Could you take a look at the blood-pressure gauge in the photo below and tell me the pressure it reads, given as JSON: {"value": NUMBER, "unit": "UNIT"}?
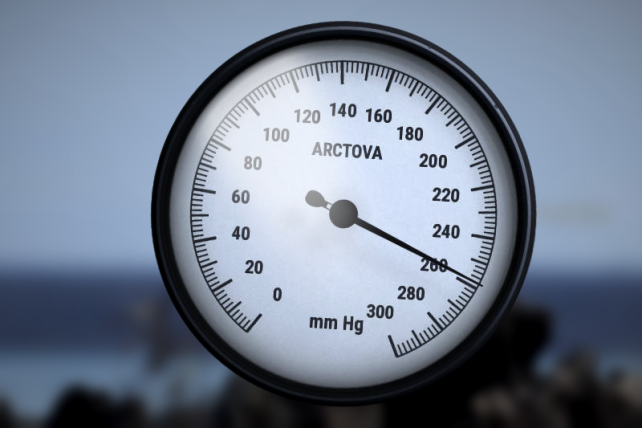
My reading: {"value": 258, "unit": "mmHg"}
